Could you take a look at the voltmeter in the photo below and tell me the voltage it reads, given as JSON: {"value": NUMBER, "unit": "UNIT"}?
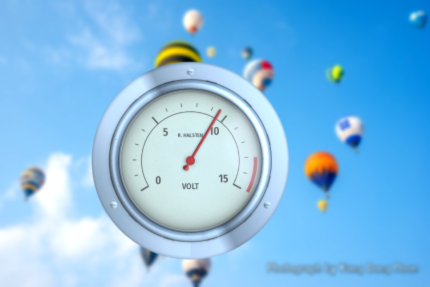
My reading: {"value": 9.5, "unit": "V"}
